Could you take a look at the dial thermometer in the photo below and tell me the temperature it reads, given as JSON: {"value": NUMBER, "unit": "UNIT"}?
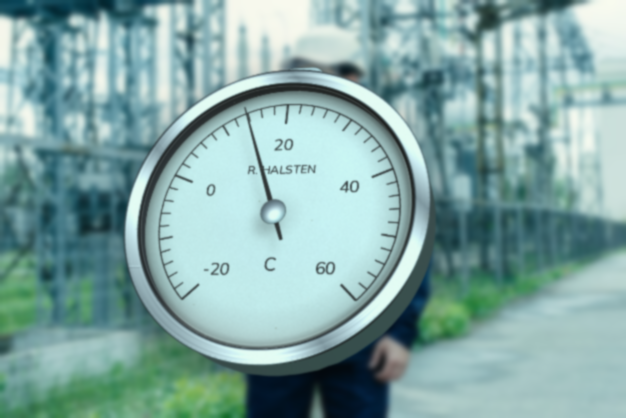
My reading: {"value": 14, "unit": "°C"}
